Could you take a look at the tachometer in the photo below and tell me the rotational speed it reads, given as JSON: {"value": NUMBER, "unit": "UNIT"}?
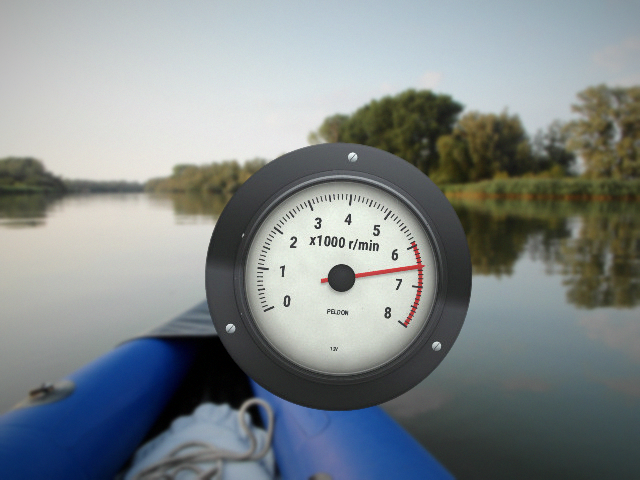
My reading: {"value": 6500, "unit": "rpm"}
